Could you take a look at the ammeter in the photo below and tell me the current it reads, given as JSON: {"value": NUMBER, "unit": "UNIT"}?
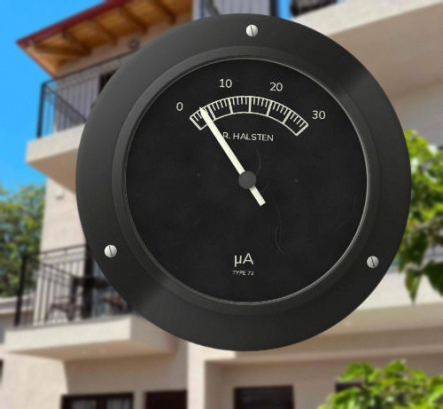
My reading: {"value": 3, "unit": "µA"}
